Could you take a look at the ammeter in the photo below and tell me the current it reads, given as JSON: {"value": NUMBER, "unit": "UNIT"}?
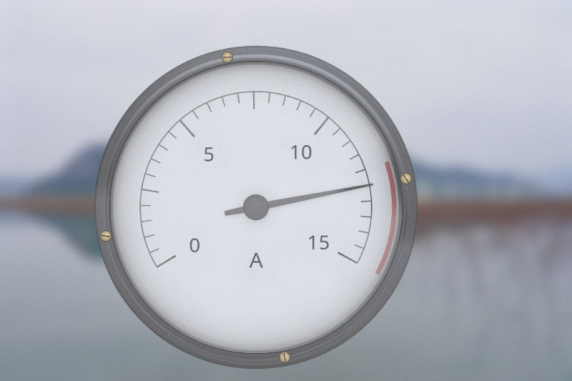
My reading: {"value": 12.5, "unit": "A"}
